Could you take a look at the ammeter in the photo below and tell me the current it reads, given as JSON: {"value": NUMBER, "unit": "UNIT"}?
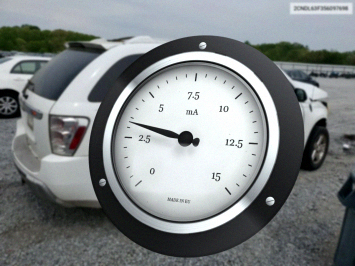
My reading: {"value": 3.25, "unit": "mA"}
